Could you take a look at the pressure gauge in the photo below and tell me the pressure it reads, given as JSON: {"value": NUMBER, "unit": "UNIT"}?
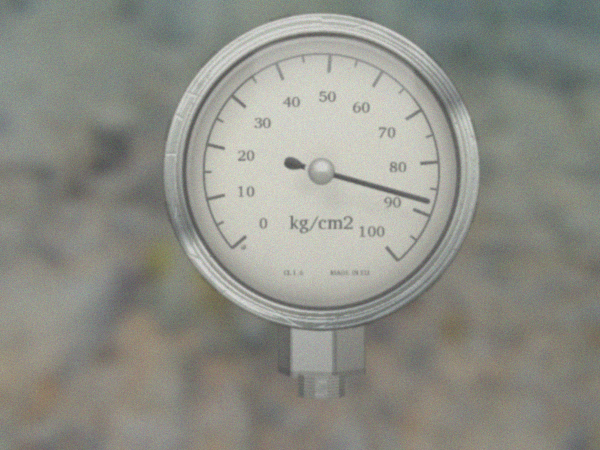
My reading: {"value": 87.5, "unit": "kg/cm²"}
